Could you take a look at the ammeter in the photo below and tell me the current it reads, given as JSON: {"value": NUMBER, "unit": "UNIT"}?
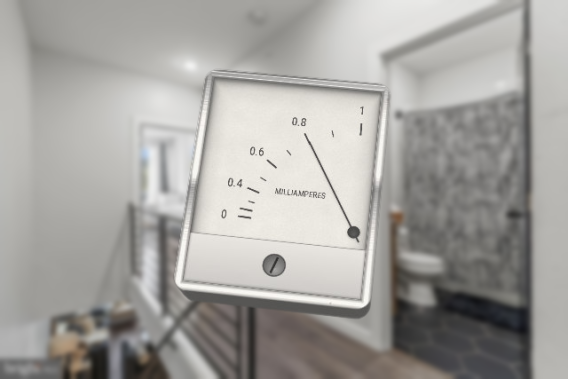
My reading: {"value": 0.8, "unit": "mA"}
